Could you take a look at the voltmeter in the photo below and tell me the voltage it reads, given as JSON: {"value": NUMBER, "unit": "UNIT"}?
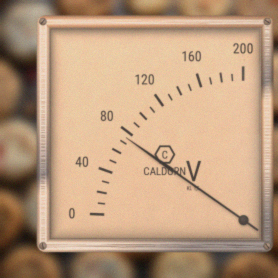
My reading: {"value": 75, "unit": "V"}
